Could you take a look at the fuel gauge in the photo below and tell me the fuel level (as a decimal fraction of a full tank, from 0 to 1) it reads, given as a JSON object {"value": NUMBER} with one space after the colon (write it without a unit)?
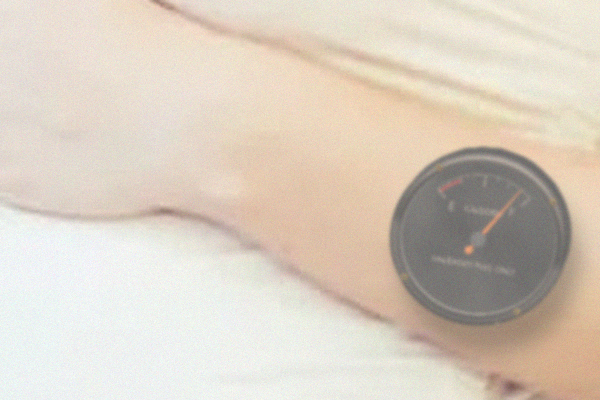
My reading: {"value": 0.875}
